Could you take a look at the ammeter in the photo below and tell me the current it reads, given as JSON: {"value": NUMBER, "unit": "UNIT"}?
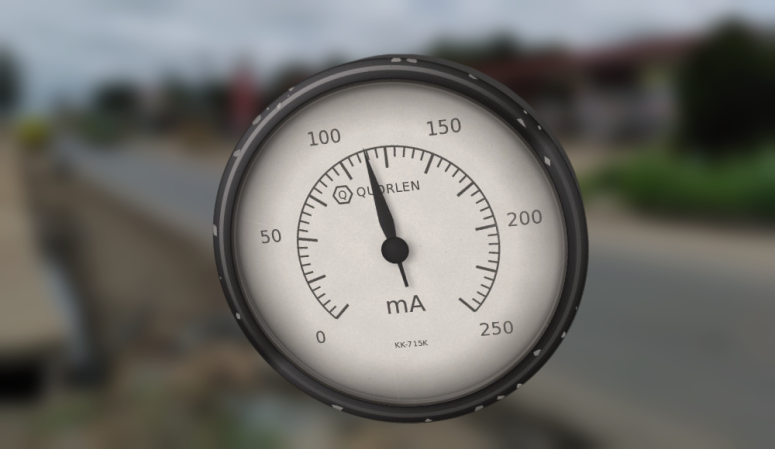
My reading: {"value": 115, "unit": "mA"}
